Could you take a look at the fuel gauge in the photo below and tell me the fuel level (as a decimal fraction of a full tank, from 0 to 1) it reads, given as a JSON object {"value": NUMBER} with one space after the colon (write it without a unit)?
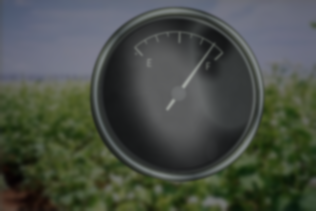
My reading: {"value": 0.875}
